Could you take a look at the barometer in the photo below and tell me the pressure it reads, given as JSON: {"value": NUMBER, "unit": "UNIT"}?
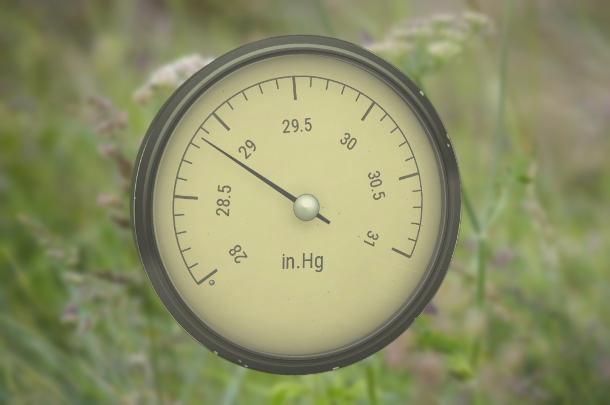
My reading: {"value": 28.85, "unit": "inHg"}
